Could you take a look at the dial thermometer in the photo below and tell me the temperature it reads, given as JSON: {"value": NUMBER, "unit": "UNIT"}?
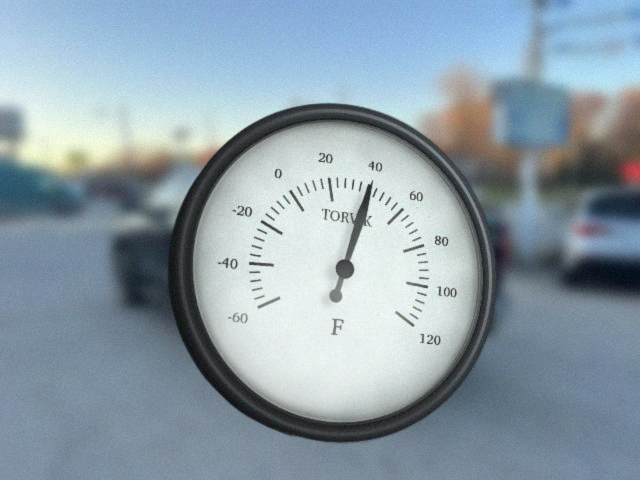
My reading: {"value": 40, "unit": "°F"}
